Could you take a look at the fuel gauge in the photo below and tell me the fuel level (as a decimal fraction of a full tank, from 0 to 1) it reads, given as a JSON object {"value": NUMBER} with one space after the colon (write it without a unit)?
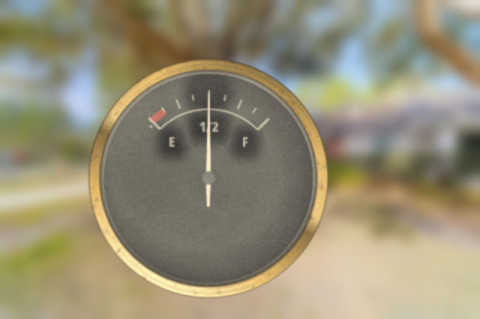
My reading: {"value": 0.5}
